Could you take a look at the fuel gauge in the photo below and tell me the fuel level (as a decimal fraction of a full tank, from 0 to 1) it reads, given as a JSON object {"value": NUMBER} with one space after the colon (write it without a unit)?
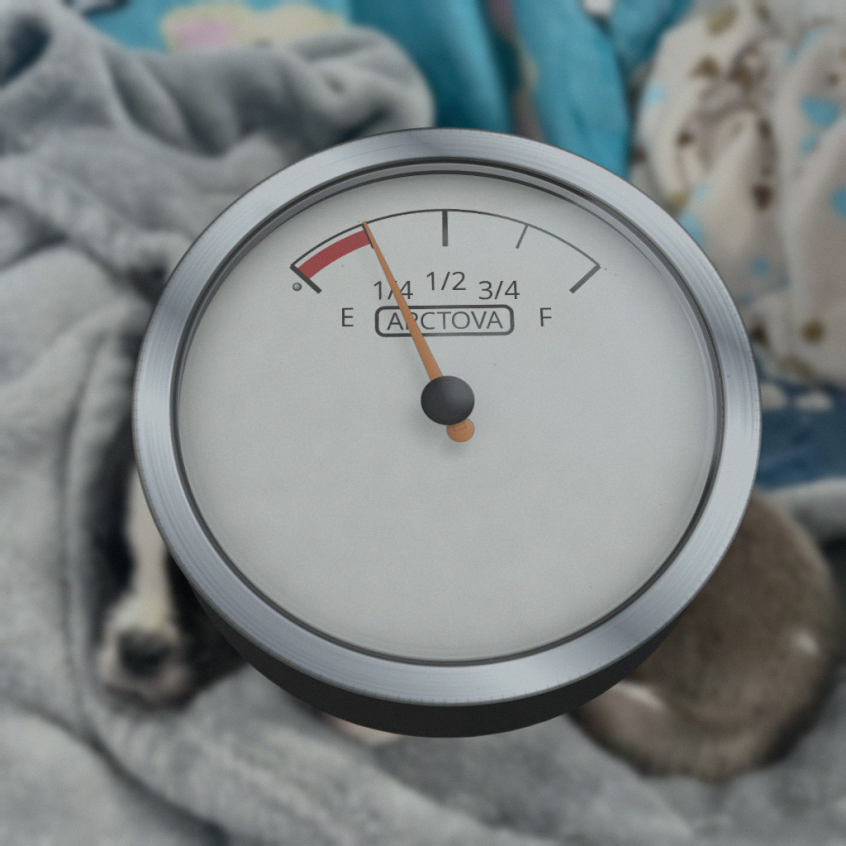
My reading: {"value": 0.25}
